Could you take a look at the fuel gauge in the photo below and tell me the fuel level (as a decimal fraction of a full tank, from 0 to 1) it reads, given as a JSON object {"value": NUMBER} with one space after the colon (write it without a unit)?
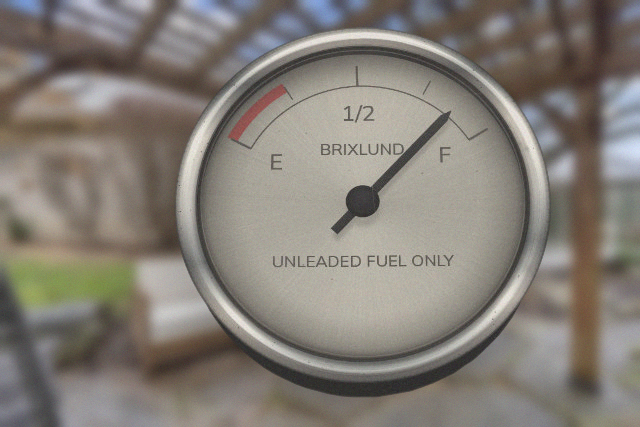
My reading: {"value": 0.875}
